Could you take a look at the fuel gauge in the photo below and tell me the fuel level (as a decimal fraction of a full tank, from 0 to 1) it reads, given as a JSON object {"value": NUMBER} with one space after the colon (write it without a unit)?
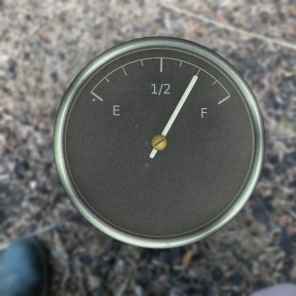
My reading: {"value": 0.75}
